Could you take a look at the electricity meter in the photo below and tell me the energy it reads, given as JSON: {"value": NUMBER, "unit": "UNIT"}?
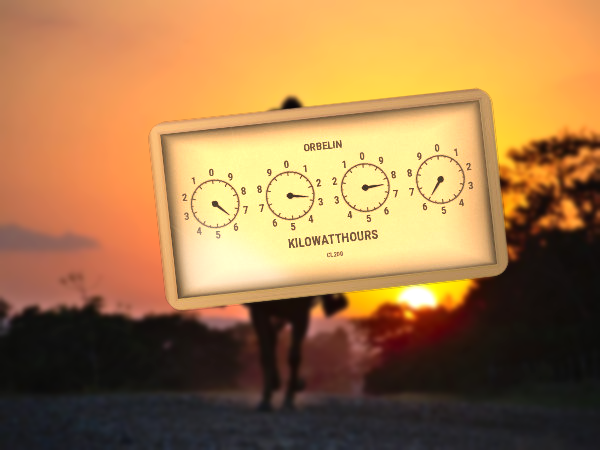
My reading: {"value": 6276, "unit": "kWh"}
